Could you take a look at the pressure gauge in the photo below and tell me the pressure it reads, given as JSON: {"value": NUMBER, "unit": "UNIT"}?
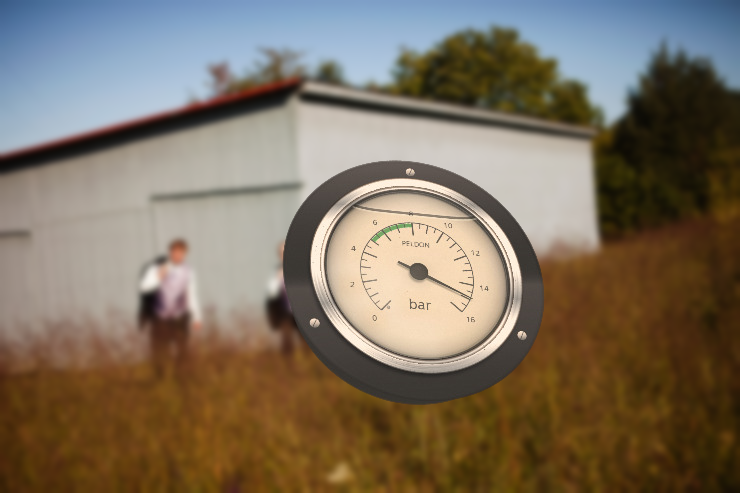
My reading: {"value": 15, "unit": "bar"}
